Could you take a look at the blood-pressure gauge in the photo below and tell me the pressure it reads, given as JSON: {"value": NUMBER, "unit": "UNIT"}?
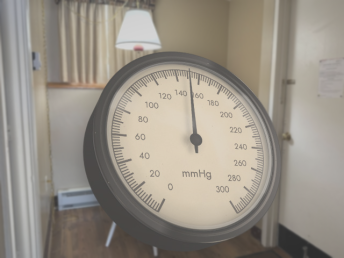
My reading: {"value": 150, "unit": "mmHg"}
